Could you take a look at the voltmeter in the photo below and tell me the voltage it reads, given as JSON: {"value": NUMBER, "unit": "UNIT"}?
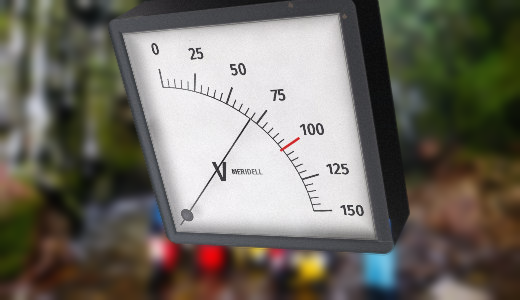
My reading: {"value": 70, "unit": "V"}
